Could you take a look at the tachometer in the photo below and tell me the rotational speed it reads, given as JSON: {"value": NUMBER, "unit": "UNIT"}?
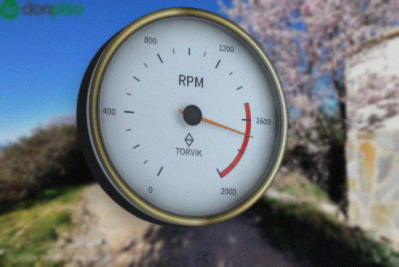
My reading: {"value": 1700, "unit": "rpm"}
